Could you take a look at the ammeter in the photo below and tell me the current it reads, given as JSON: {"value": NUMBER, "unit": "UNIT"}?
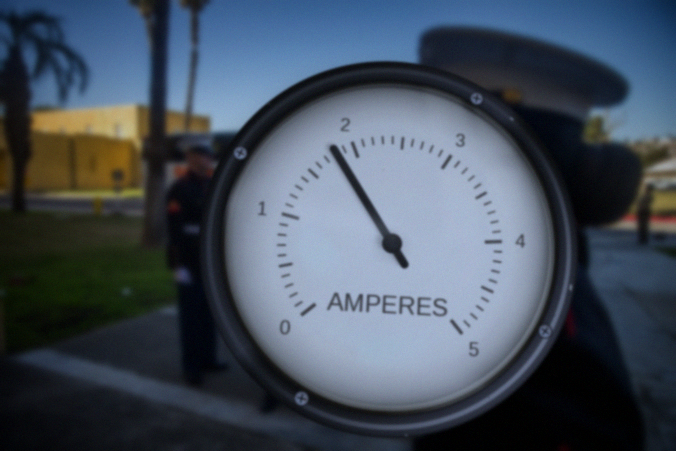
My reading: {"value": 1.8, "unit": "A"}
